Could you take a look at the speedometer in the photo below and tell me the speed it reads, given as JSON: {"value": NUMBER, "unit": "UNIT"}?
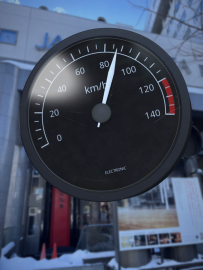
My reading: {"value": 87.5, "unit": "km/h"}
